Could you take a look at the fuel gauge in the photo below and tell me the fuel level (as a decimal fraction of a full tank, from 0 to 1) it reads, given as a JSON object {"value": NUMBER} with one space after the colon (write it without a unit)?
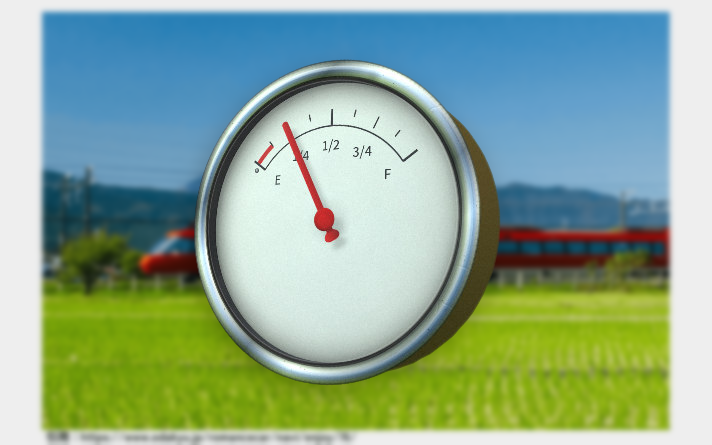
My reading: {"value": 0.25}
